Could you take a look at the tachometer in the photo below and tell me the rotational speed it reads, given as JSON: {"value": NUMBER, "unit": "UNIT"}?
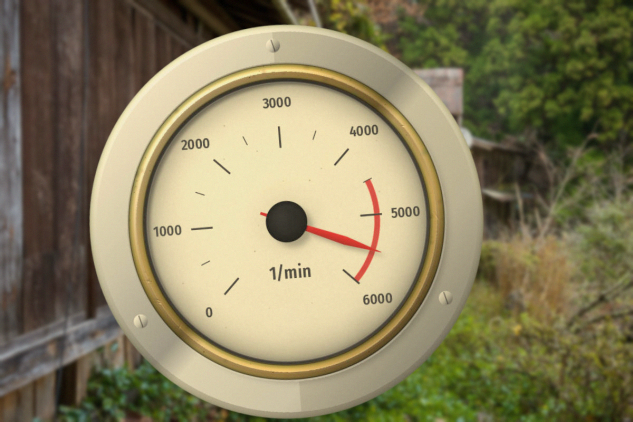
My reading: {"value": 5500, "unit": "rpm"}
